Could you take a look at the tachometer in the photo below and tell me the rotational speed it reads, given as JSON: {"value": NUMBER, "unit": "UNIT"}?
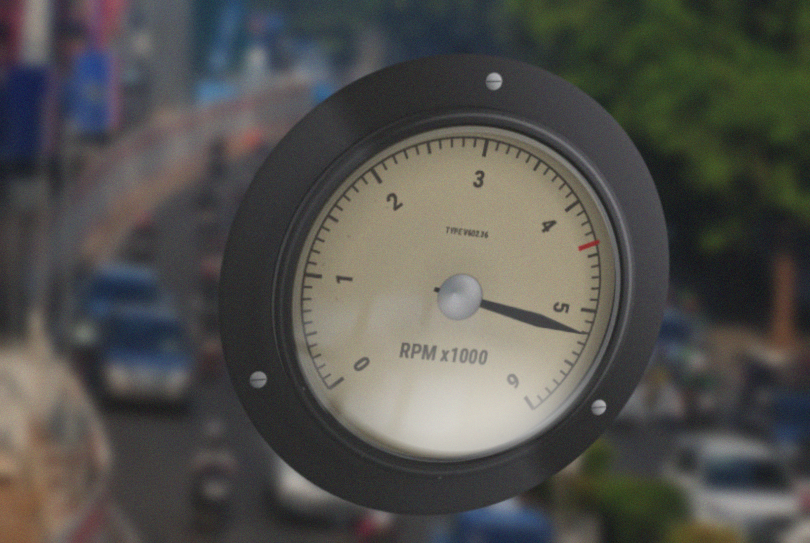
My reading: {"value": 5200, "unit": "rpm"}
